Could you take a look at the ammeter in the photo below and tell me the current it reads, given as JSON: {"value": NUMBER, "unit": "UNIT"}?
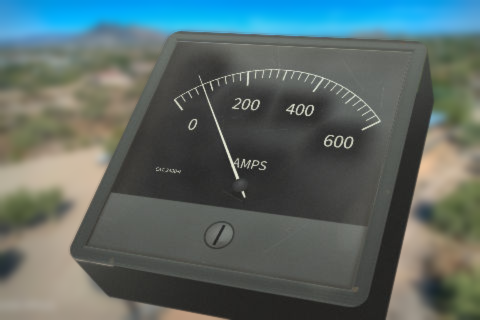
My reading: {"value": 80, "unit": "A"}
